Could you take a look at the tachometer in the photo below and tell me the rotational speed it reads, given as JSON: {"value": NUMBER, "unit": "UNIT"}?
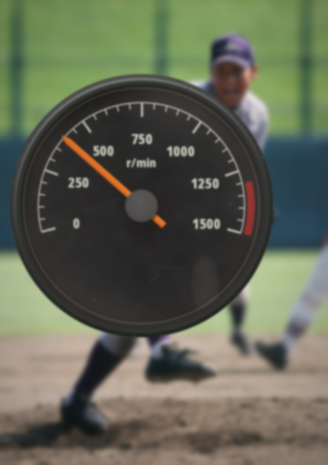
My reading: {"value": 400, "unit": "rpm"}
